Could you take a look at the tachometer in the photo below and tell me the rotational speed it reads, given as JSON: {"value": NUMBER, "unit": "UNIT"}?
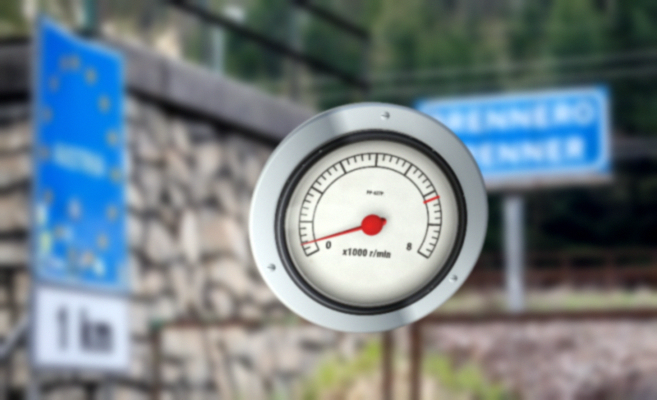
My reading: {"value": 400, "unit": "rpm"}
